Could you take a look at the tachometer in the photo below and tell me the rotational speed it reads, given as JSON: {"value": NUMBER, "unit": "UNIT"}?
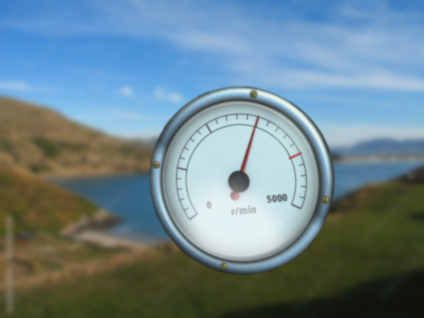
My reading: {"value": 3000, "unit": "rpm"}
